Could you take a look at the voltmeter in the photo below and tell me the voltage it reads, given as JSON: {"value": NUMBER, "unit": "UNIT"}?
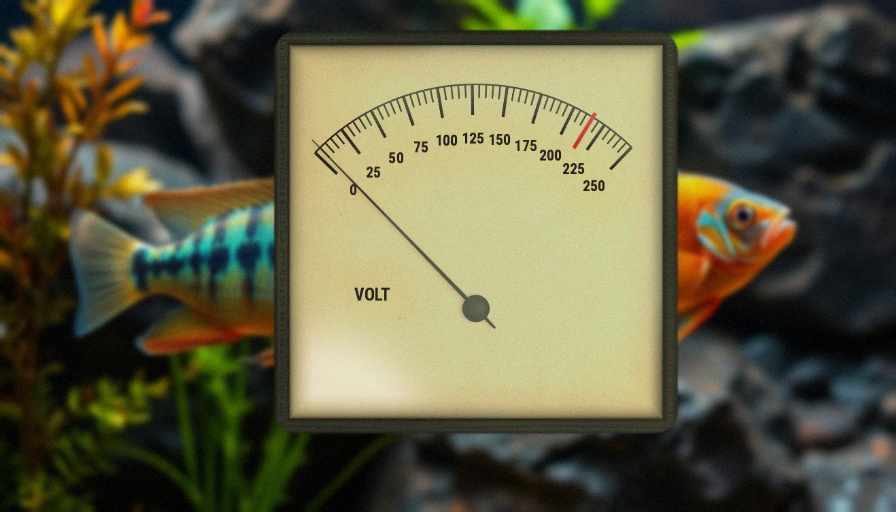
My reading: {"value": 5, "unit": "V"}
